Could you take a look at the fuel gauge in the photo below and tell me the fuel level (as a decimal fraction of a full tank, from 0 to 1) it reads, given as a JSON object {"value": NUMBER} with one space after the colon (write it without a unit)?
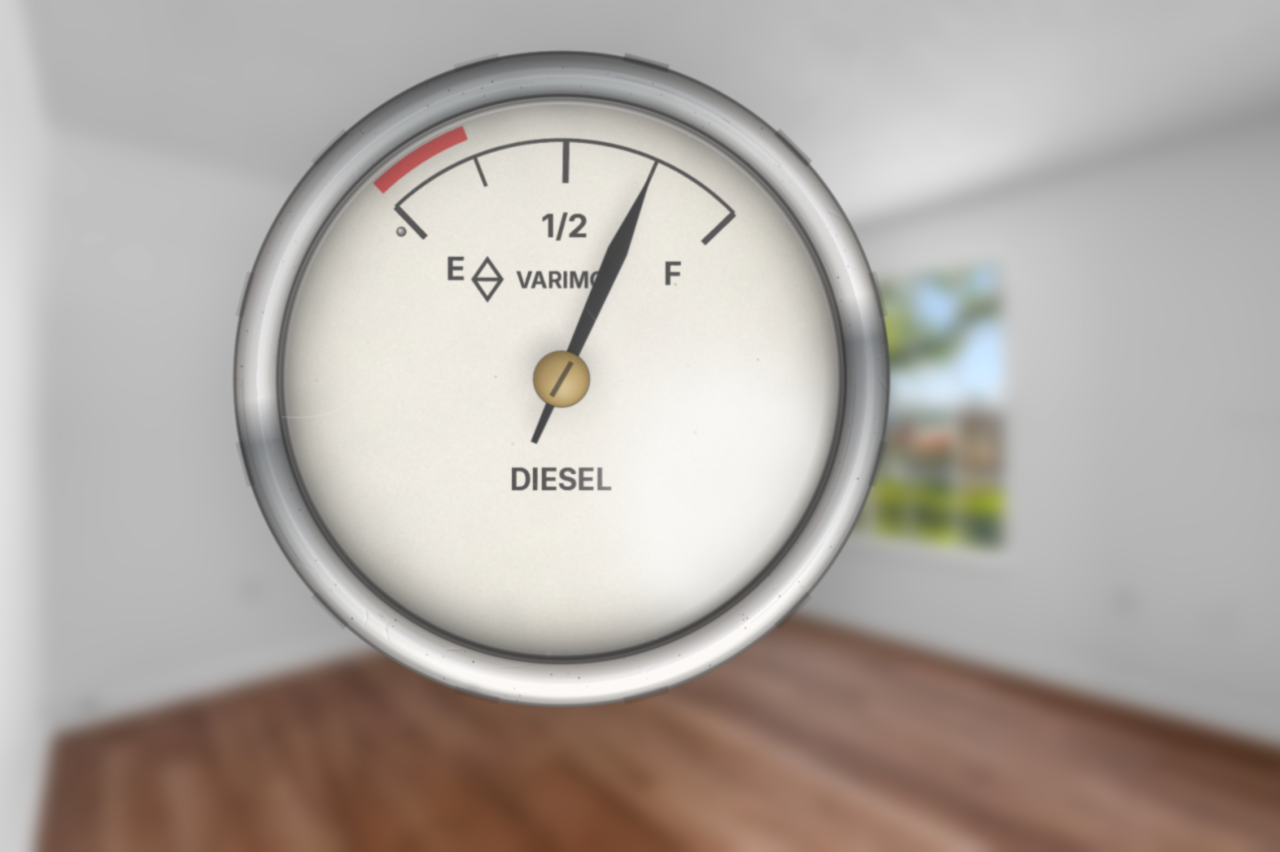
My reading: {"value": 0.75}
